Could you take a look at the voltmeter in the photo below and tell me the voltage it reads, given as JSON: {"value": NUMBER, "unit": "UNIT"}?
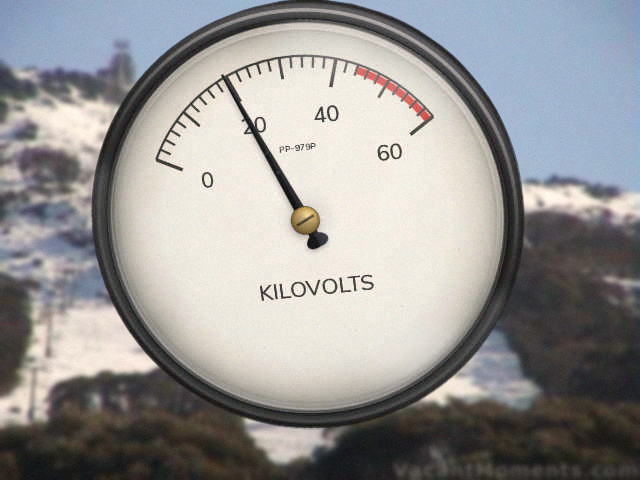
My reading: {"value": 20, "unit": "kV"}
